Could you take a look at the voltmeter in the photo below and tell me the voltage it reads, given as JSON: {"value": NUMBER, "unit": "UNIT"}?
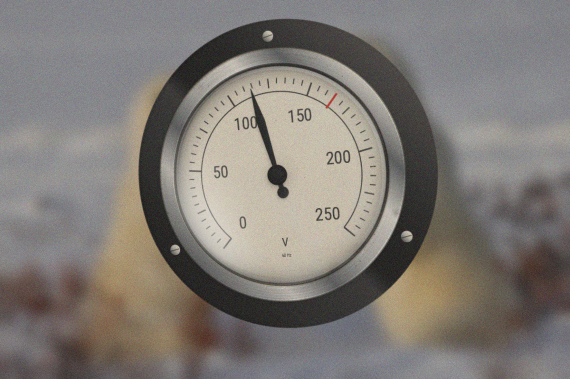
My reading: {"value": 115, "unit": "V"}
